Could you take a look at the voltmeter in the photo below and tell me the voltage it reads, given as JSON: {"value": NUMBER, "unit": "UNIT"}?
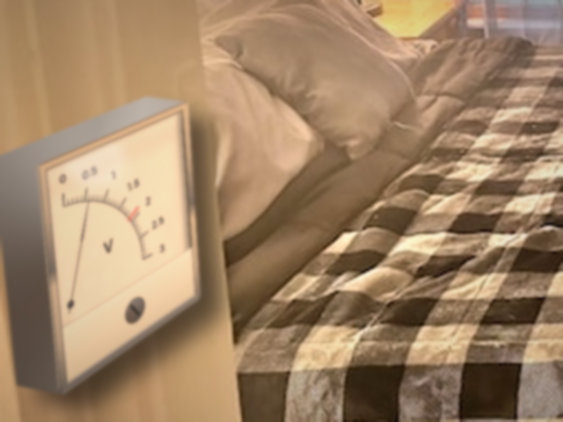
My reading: {"value": 0.5, "unit": "V"}
